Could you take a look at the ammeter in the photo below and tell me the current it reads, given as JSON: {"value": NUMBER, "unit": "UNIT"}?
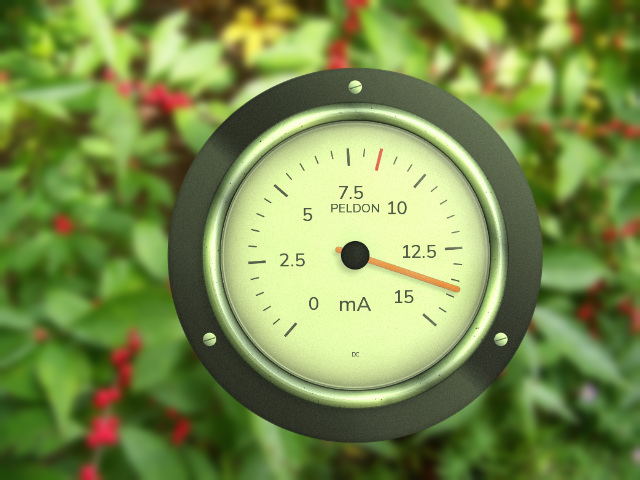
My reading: {"value": 13.75, "unit": "mA"}
